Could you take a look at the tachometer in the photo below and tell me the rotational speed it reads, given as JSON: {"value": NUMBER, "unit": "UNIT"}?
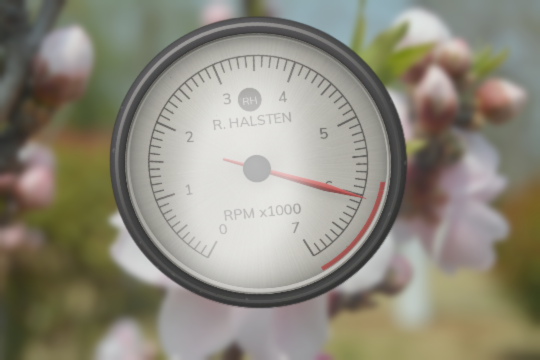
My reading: {"value": 6000, "unit": "rpm"}
